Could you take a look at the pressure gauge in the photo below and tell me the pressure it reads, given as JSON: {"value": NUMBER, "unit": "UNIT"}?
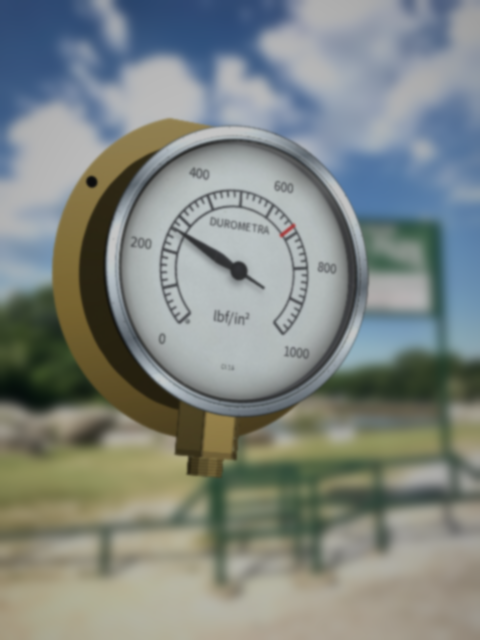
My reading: {"value": 260, "unit": "psi"}
